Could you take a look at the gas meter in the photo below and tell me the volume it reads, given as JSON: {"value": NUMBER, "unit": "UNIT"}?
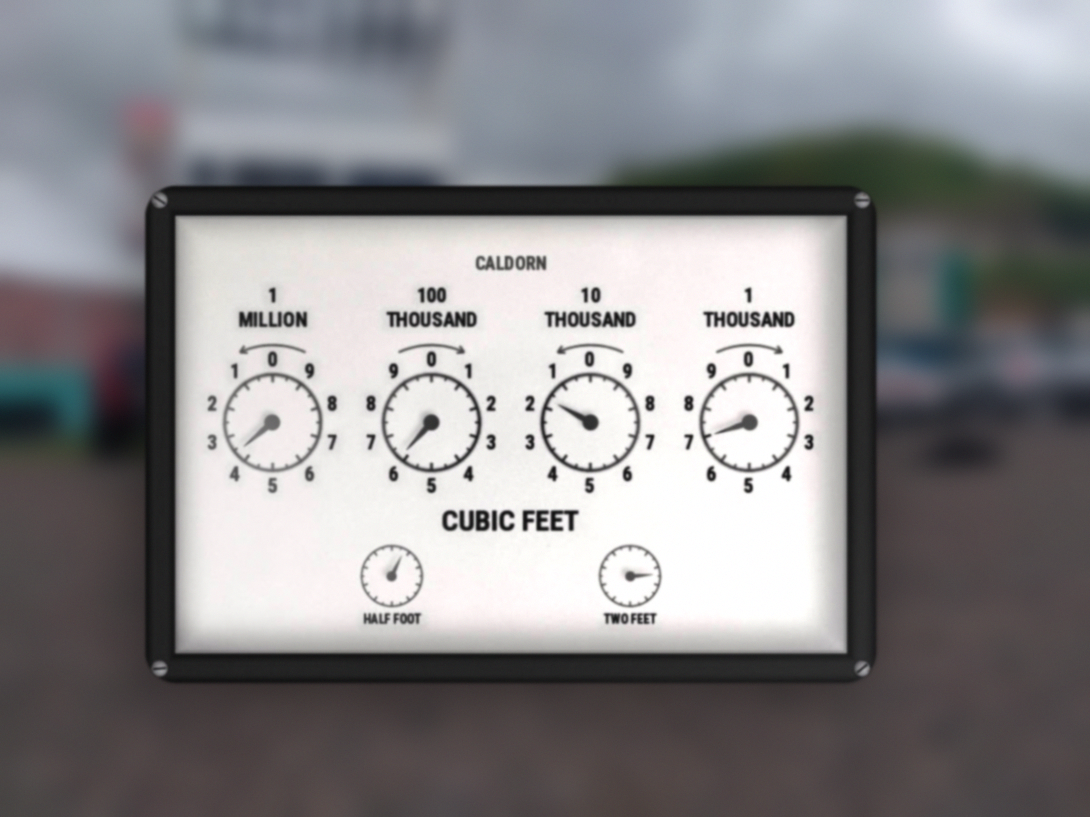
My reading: {"value": 361700, "unit": "ft³"}
